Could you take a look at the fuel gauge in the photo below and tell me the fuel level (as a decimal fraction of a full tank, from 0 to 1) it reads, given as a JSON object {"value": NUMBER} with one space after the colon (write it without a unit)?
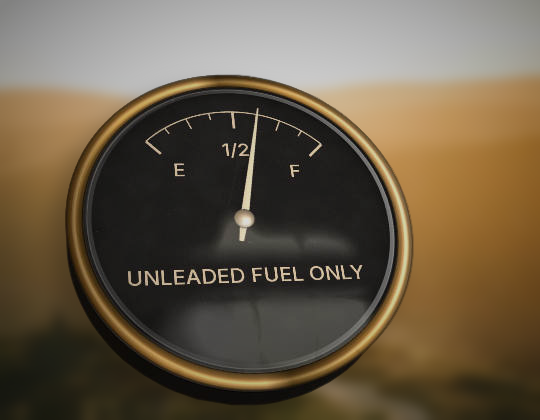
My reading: {"value": 0.625}
